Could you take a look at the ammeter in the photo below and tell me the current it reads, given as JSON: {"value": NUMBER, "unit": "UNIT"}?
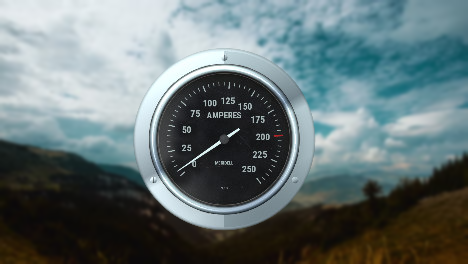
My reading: {"value": 5, "unit": "A"}
